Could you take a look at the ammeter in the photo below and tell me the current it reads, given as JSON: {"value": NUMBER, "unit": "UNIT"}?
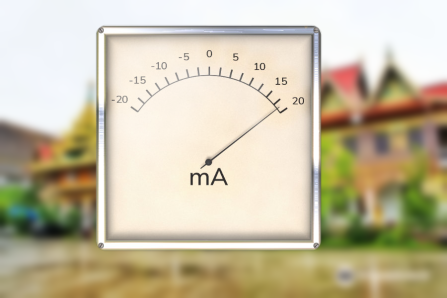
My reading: {"value": 18.75, "unit": "mA"}
